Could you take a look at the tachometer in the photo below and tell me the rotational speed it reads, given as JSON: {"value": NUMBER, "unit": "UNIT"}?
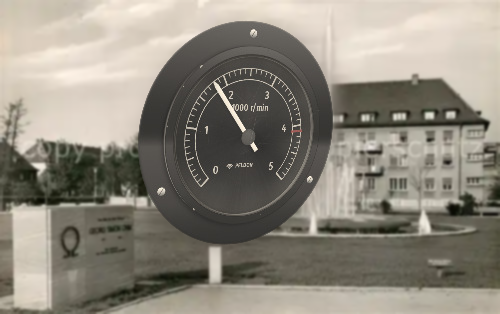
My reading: {"value": 1800, "unit": "rpm"}
